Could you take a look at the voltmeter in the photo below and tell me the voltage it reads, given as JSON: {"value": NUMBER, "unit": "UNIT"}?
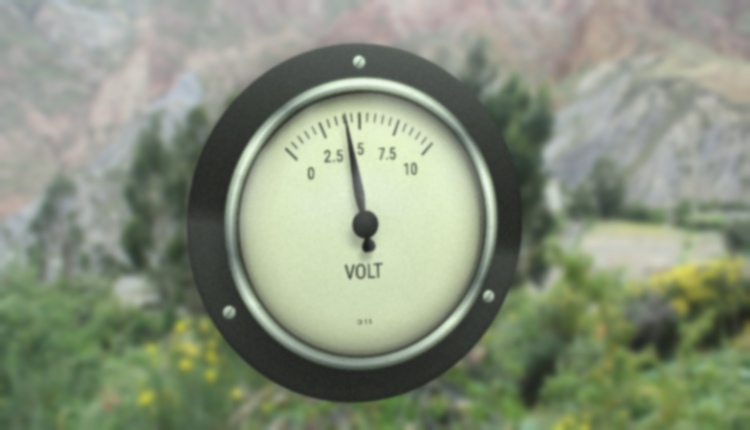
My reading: {"value": 4, "unit": "V"}
